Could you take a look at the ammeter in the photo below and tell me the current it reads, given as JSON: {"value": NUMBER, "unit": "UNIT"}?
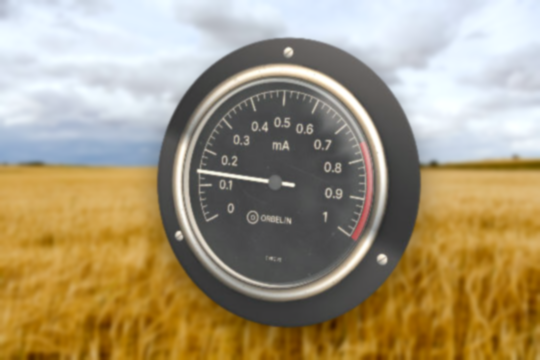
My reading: {"value": 0.14, "unit": "mA"}
